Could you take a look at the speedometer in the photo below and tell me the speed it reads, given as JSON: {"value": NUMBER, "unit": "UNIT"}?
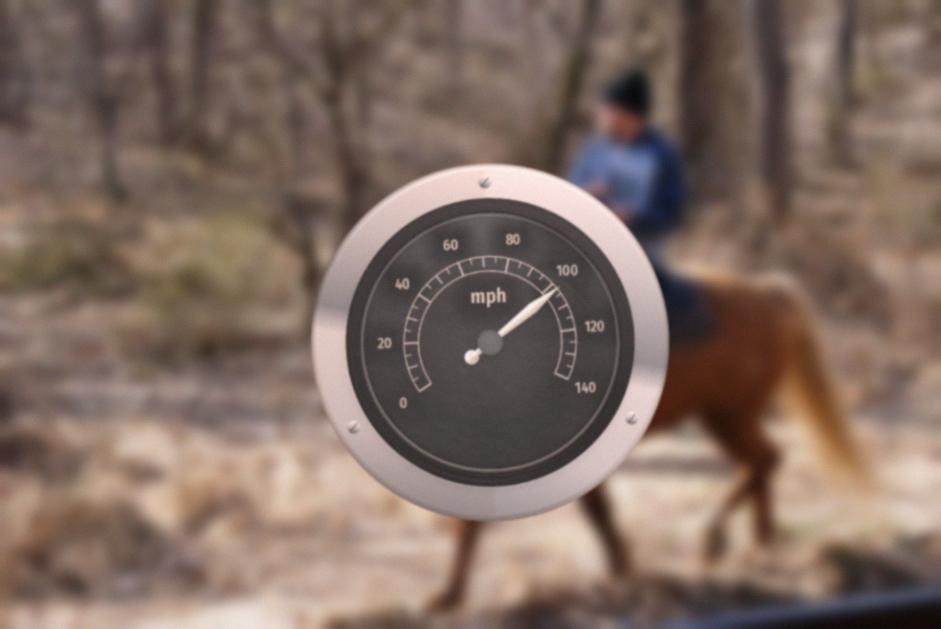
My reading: {"value": 102.5, "unit": "mph"}
